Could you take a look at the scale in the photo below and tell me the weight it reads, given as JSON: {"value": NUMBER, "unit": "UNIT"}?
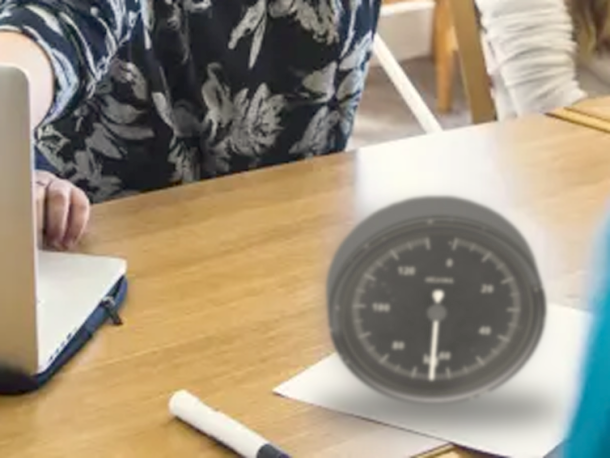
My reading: {"value": 65, "unit": "kg"}
